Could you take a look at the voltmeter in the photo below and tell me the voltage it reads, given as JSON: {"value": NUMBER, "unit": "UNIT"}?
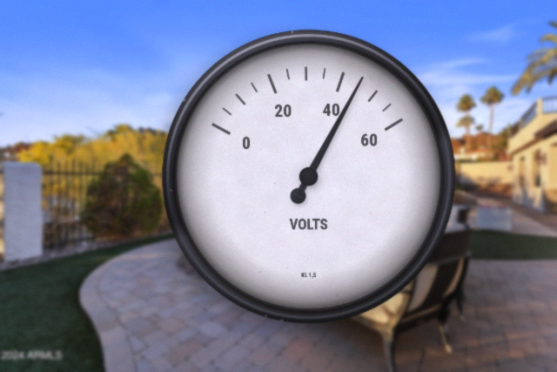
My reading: {"value": 45, "unit": "V"}
